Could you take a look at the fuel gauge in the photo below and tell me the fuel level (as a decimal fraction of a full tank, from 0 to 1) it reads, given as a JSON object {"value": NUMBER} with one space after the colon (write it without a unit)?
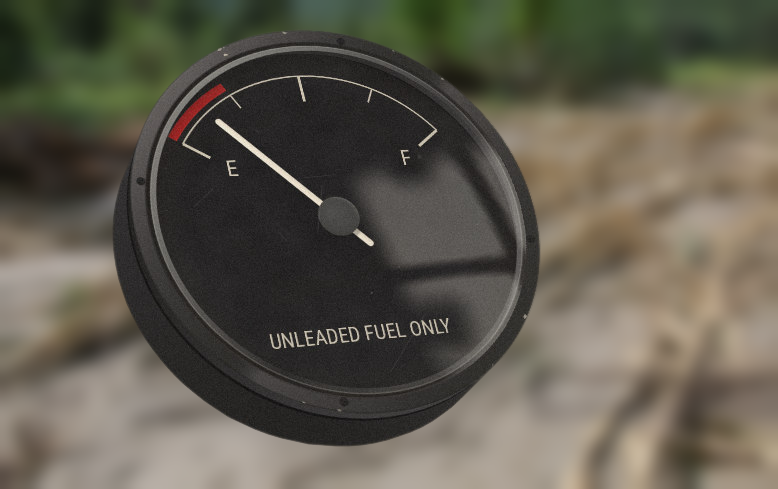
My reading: {"value": 0.125}
